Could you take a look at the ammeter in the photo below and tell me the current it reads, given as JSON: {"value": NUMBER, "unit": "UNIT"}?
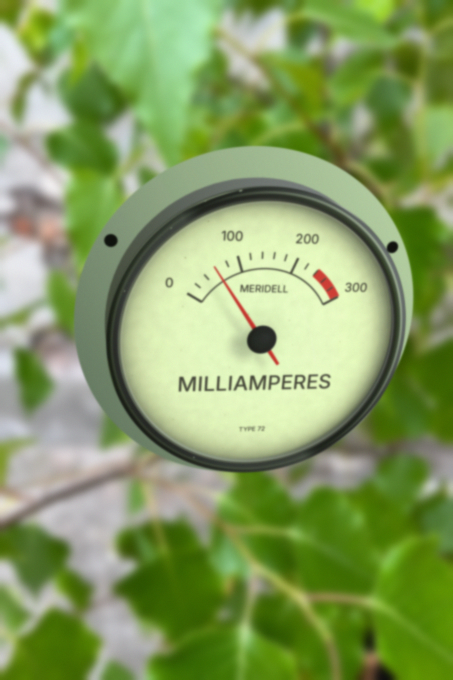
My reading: {"value": 60, "unit": "mA"}
